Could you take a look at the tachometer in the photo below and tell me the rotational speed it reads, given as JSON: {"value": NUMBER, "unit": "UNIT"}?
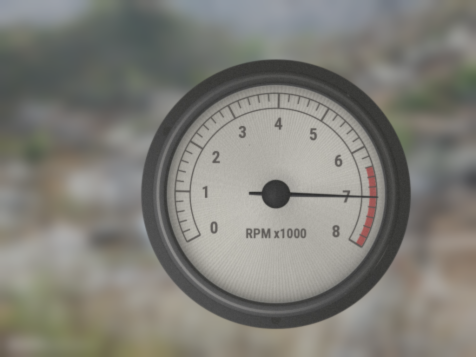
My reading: {"value": 7000, "unit": "rpm"}
